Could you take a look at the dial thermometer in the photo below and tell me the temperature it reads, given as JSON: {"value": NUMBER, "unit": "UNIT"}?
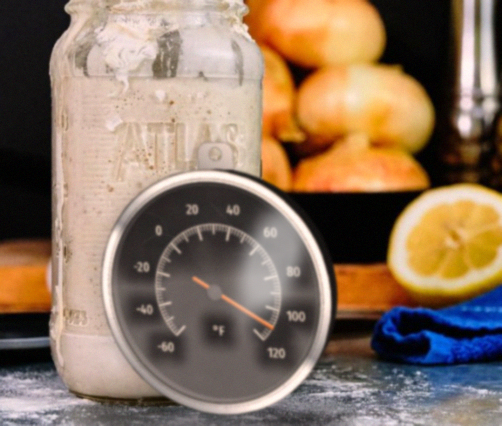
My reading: {"value": 110, "unit": "°F"}
